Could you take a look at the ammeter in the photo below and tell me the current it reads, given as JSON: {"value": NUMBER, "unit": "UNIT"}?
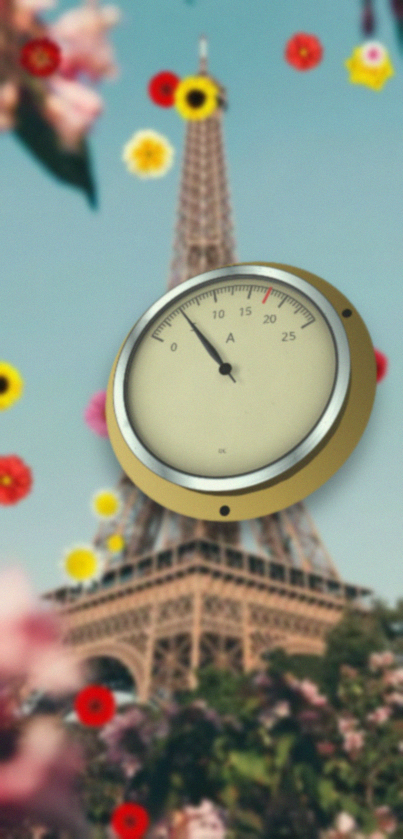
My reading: {"value": 5, "unit": "A"}
